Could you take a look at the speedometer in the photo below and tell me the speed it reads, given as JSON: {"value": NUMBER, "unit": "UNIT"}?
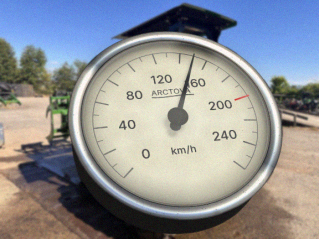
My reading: {"value": 150, "unit": "km/h"}
